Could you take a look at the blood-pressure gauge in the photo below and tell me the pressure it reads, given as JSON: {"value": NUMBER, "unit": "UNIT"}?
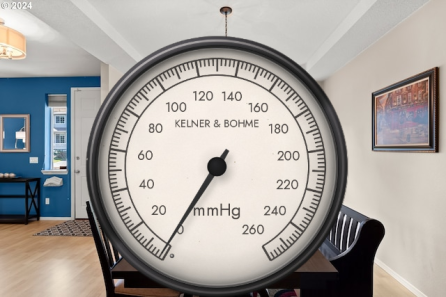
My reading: {"value": 2, "unit": "mmHg"}
